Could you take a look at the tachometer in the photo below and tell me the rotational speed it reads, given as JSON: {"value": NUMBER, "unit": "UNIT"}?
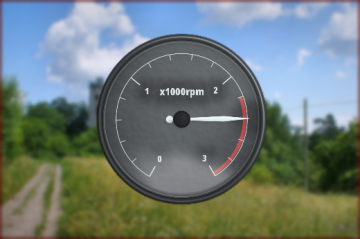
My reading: {"value": 2400, "unit": "rpm"}
